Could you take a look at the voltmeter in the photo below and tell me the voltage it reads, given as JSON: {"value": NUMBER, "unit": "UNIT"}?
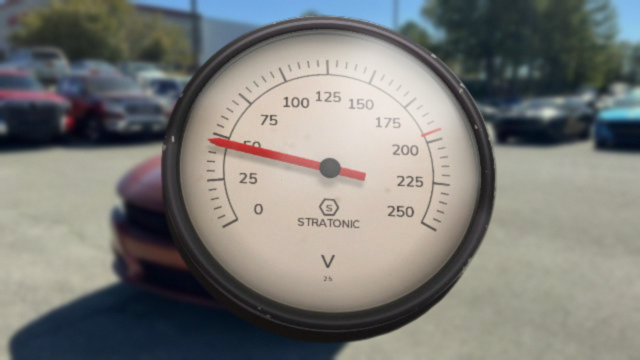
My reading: {"value": 45, "unit": "V"}
